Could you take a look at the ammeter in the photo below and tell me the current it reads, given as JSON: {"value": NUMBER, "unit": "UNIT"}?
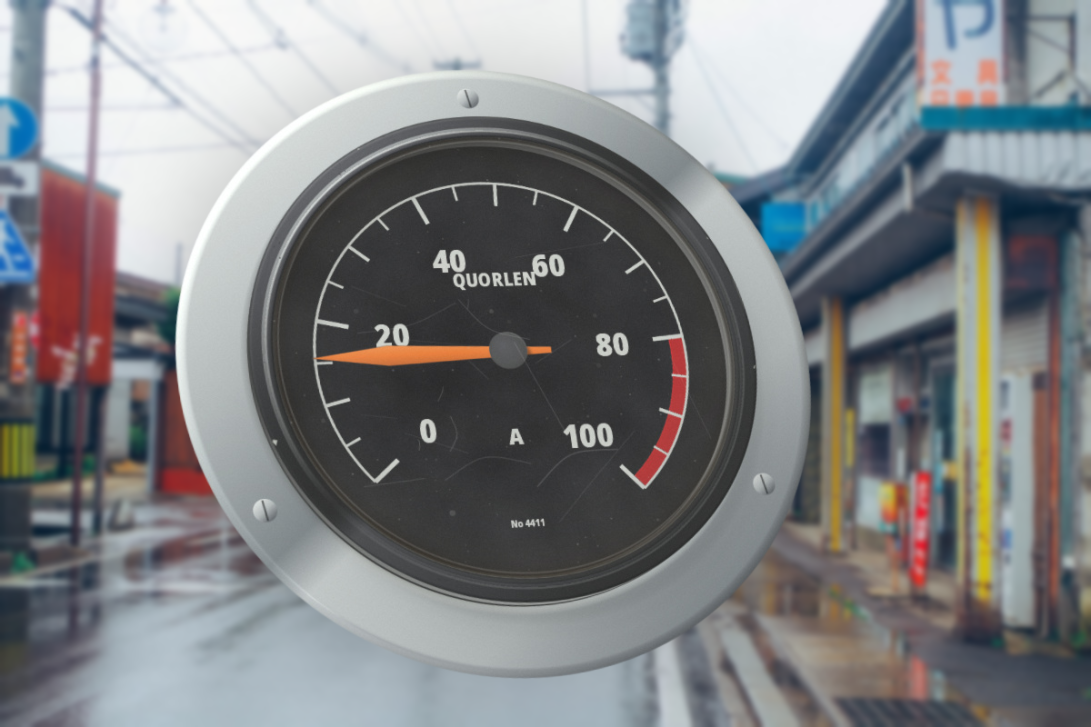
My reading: {"value": 15, "unit": "A"}
